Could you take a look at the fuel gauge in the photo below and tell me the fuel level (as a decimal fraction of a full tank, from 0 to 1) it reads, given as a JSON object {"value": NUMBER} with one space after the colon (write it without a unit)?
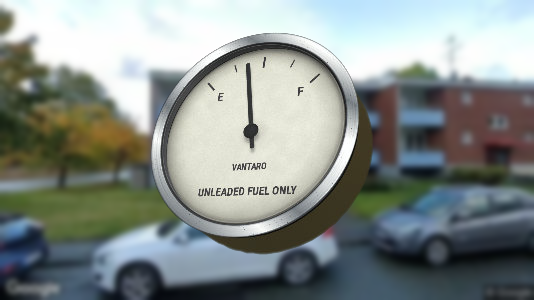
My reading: {"value": 0.375}
